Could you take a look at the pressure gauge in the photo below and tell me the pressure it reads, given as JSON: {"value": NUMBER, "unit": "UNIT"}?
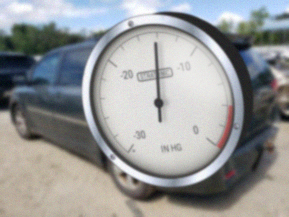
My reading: {"value": -14, "unit": "inHg"}
